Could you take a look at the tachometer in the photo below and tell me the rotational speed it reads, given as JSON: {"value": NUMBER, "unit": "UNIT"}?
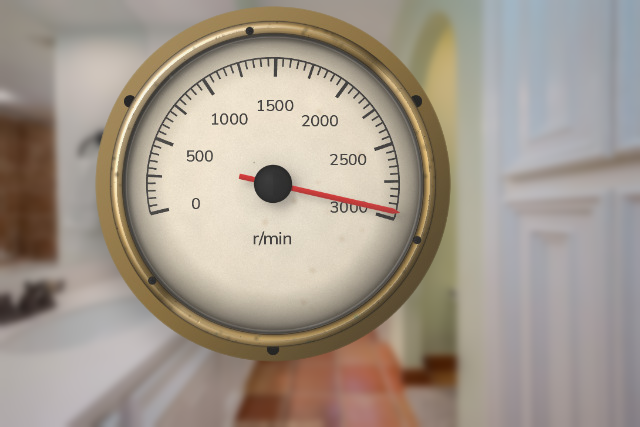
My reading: {"value": 2950, "unit": "rpm"}
